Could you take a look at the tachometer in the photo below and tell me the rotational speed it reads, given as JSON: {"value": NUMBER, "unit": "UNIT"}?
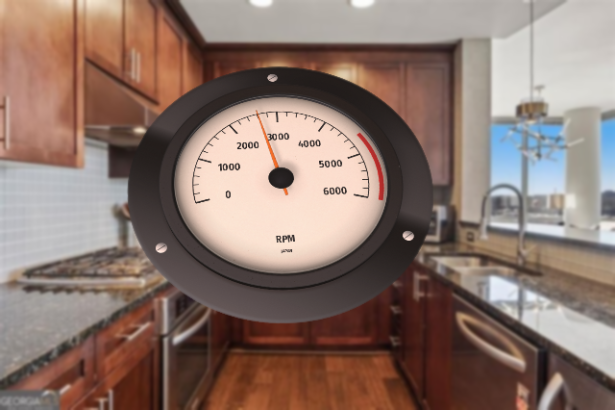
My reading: {"value": 2600, "unit": "rpm"}
